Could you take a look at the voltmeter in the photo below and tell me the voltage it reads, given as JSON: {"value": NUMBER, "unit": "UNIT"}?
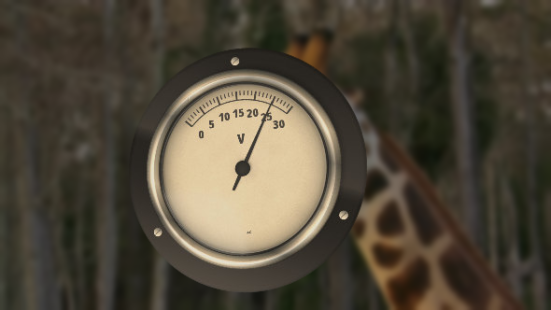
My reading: {"value": 25, "unit": "V"}
